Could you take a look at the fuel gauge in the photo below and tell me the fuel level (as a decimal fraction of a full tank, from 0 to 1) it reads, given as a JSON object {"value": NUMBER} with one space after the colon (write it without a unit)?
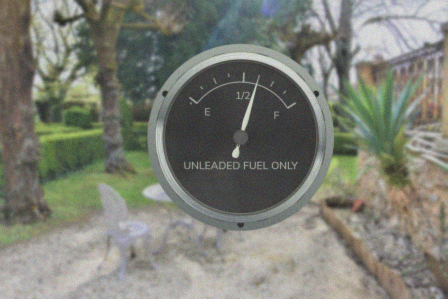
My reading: {"value": 0.625}
